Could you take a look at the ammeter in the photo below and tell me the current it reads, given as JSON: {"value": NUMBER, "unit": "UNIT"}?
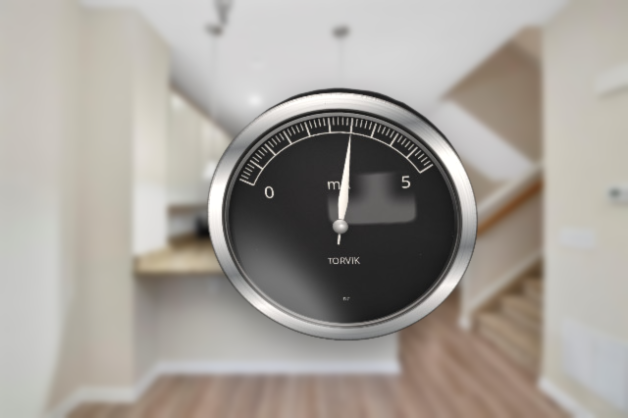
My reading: {"value": 3, "unit": "mA"}
